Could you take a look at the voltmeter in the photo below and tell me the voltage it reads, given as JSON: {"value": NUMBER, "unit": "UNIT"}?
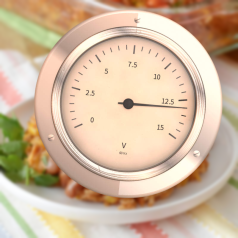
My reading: {"value": 13, "unit": "V"}
